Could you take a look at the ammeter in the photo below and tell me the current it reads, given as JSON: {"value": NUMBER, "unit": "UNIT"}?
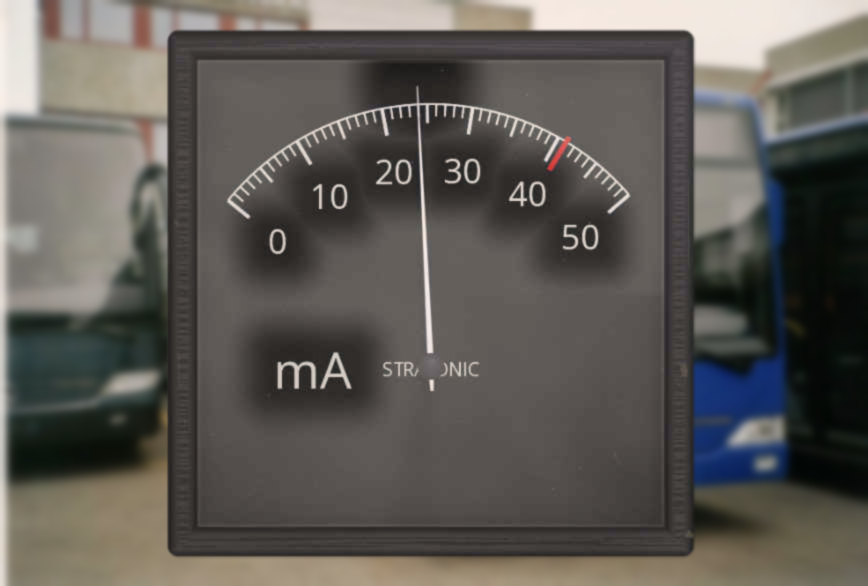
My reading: {"value": 24, "unit": "mA"}
